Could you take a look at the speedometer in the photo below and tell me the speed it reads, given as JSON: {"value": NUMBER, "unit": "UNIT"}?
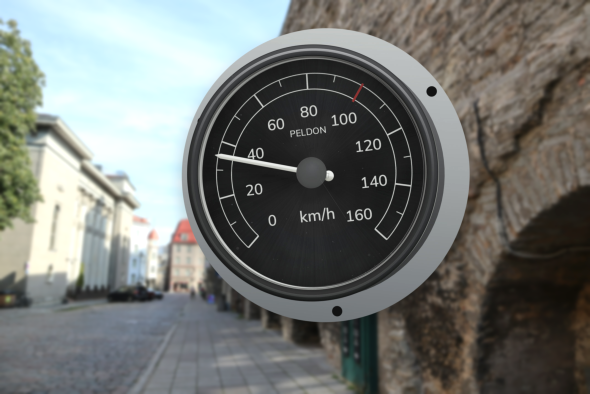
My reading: {"value": 35, "unit": "km/h"}
